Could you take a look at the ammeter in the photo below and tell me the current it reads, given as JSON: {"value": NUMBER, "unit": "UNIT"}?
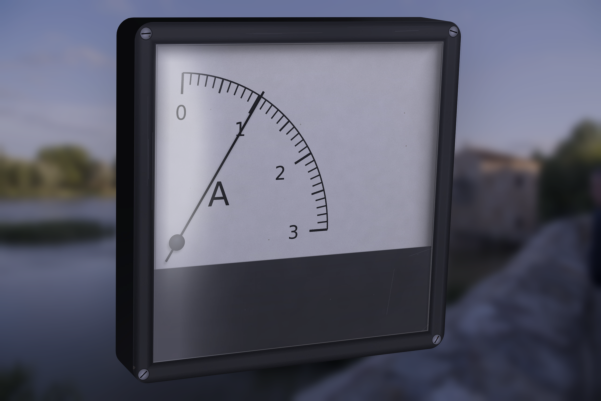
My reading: {"value": 1, "unit": "A"}
